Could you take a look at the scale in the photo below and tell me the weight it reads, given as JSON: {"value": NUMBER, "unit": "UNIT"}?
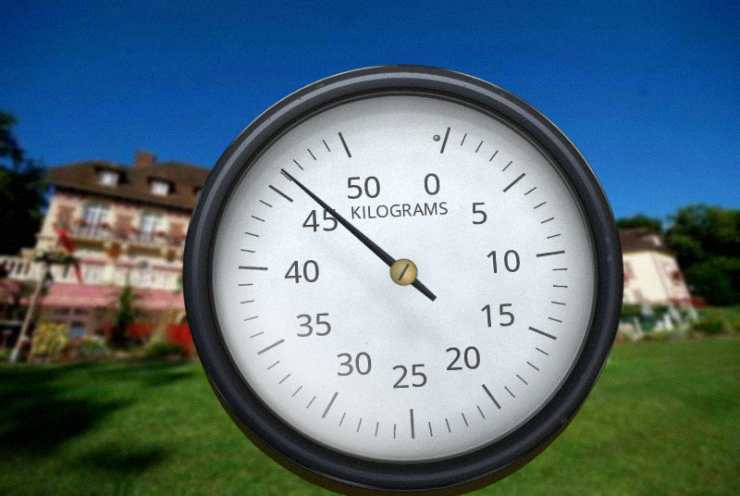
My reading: {"value": 46, "unit": "kg"}
